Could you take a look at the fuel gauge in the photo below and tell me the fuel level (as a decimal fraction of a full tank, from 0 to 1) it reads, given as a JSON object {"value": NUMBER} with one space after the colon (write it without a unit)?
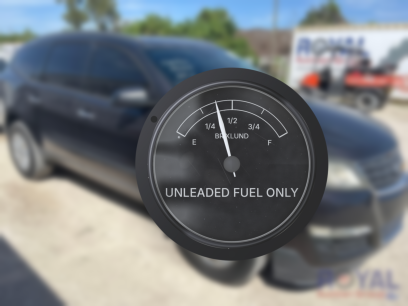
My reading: {"value": 0.375}
